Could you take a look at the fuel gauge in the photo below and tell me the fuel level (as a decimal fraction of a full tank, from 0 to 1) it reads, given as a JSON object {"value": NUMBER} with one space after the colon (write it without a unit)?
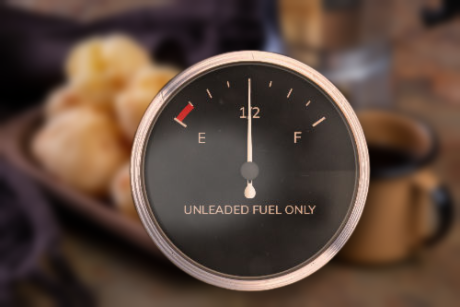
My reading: {"value": 0.5}
